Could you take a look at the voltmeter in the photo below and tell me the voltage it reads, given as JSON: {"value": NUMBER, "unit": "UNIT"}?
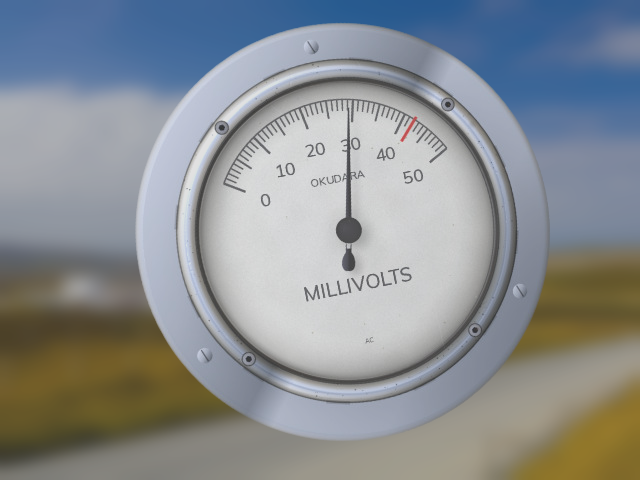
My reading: {"value": 29, "unit": "mV"}
